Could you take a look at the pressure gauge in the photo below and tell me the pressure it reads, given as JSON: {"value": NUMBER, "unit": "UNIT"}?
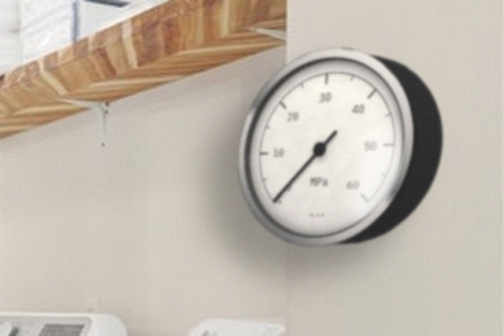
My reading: {"value": 0, "unit": "MPa"}
